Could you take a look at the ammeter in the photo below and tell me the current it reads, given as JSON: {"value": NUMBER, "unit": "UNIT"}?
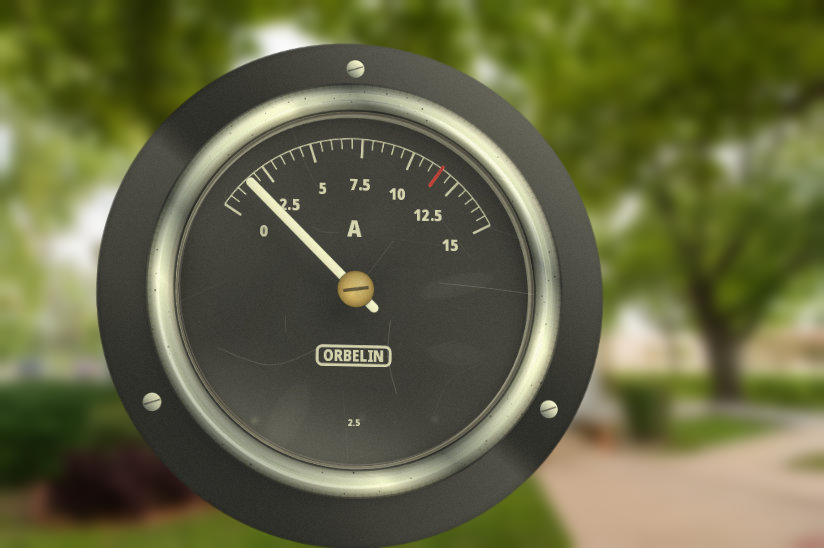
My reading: {"value": 1.5, "unit": "A"}
